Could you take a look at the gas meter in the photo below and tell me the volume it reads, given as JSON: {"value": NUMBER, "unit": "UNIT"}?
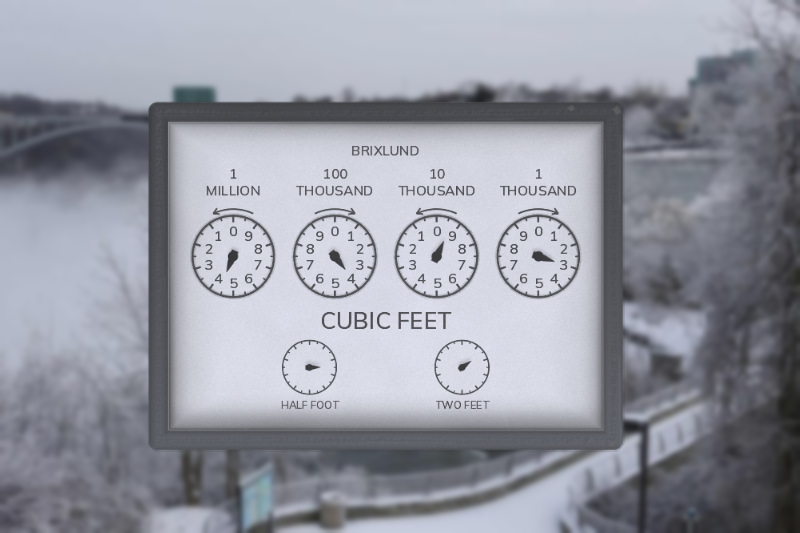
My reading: {"value": 439300, "unit": "ft³"}
